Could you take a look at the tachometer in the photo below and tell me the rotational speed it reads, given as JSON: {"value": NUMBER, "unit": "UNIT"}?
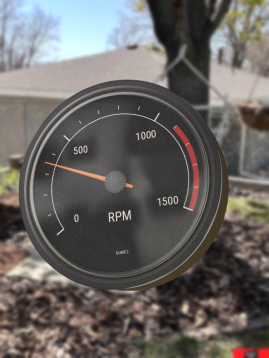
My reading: {"value": 350, "unit": "rpm"}
